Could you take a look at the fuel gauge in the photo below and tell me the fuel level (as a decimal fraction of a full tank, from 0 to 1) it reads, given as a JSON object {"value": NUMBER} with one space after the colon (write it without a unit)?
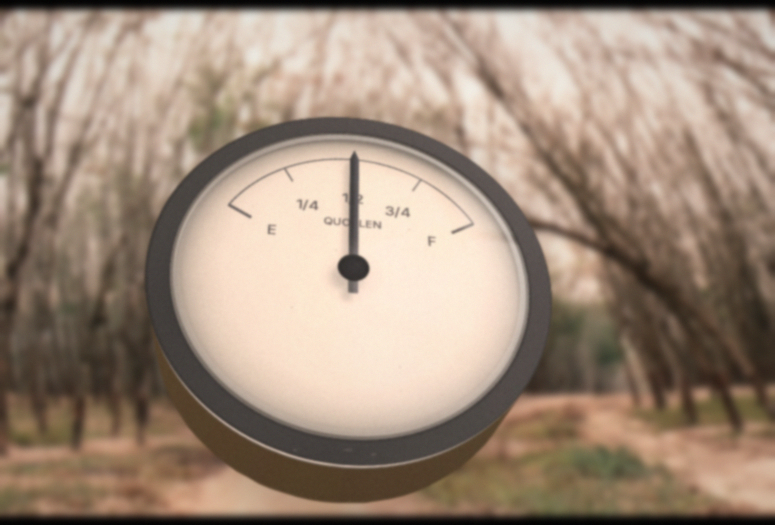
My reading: {"value": 0.5}
